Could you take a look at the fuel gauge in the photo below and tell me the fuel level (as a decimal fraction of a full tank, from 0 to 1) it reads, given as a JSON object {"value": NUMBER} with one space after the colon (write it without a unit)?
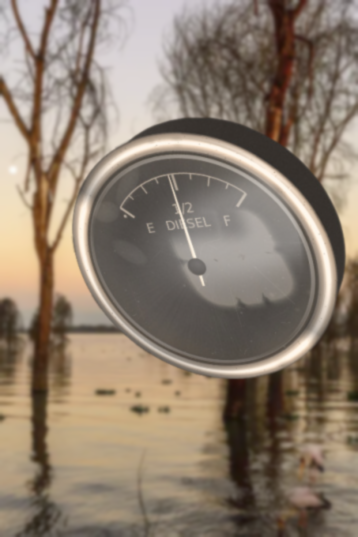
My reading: {"value": 0.5}
